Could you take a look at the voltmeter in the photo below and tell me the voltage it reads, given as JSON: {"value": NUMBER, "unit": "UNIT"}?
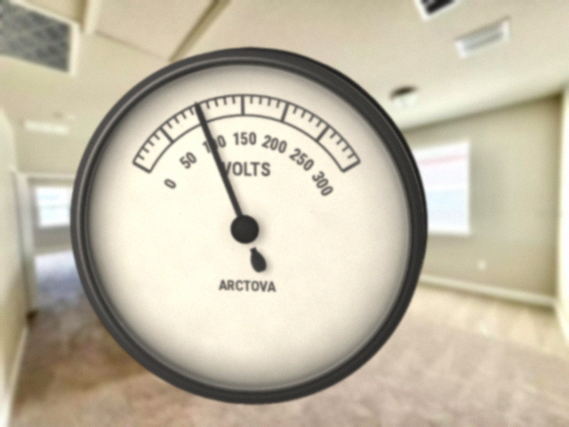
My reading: {"value": 100, "unit": "V"}
